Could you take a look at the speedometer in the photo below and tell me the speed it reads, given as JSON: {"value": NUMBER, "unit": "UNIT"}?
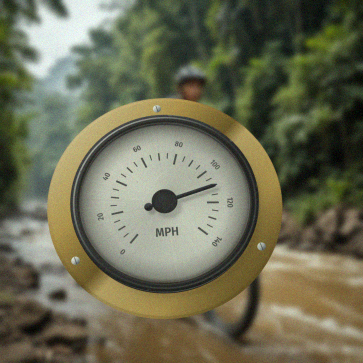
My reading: {"value": 110, "unit": "mph"}
